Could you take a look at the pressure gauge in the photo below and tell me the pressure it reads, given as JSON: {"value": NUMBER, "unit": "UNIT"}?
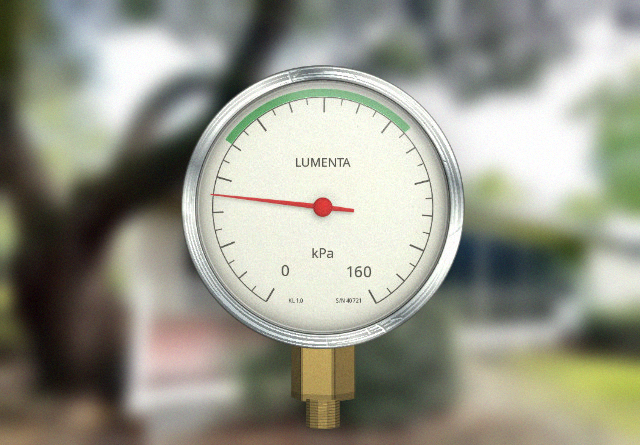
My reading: {"value": 35, "unit": "kPa"}
